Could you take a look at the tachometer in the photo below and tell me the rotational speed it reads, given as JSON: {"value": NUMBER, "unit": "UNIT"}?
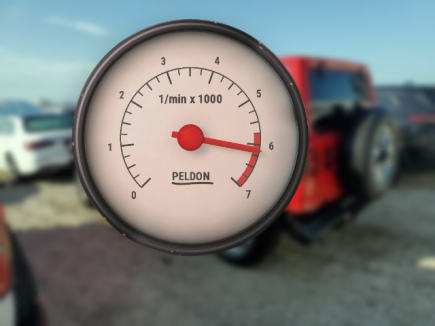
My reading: {"value": 6125, "unit": "rpm"}
